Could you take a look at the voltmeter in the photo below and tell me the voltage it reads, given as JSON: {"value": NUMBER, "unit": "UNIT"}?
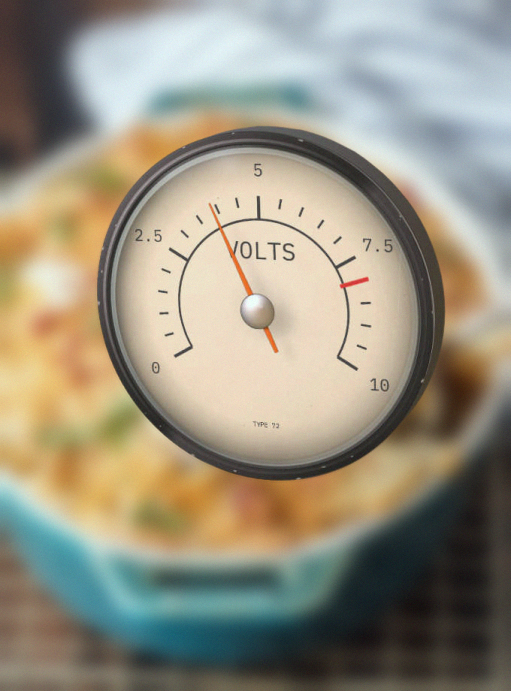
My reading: {"value": 4, "unit": "V"}
